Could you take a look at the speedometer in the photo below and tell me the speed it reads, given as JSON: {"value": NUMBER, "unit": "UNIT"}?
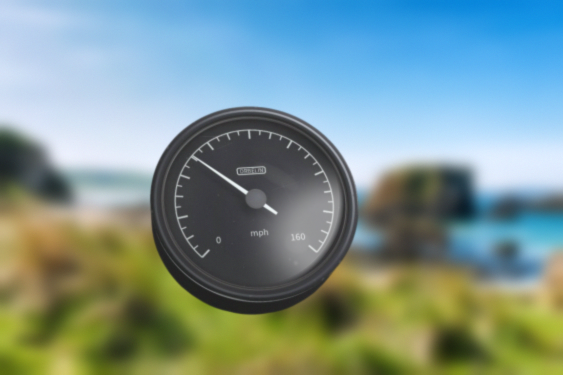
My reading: {"value": 50, "unit": "mph"}
